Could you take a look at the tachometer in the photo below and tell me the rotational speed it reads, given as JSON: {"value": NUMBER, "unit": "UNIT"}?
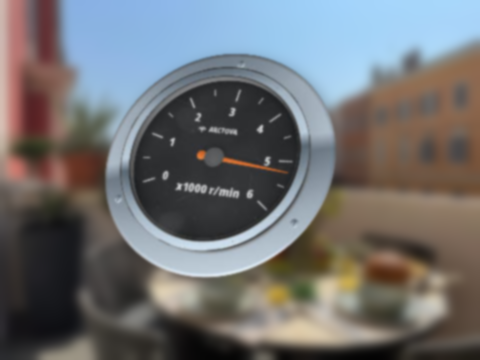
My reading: {"value": 5250, "unit": "rpm"}
